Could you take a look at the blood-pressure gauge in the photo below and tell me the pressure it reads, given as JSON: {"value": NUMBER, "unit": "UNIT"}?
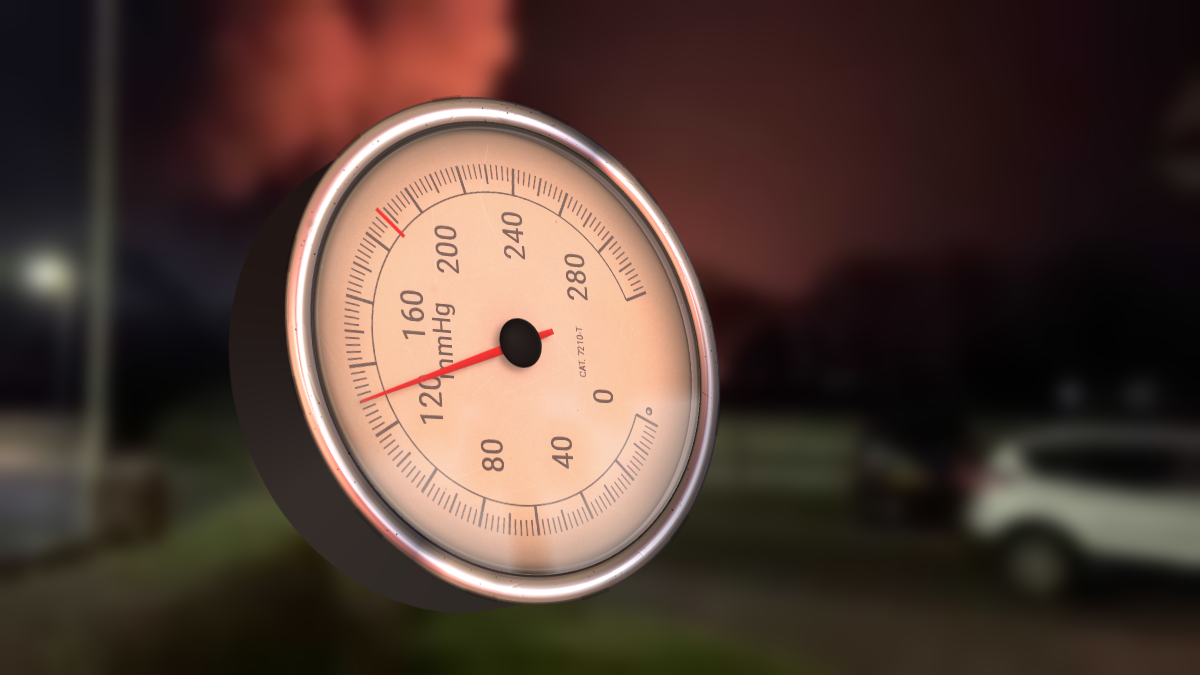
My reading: {"value": 130, "unit": "mmHg"}
